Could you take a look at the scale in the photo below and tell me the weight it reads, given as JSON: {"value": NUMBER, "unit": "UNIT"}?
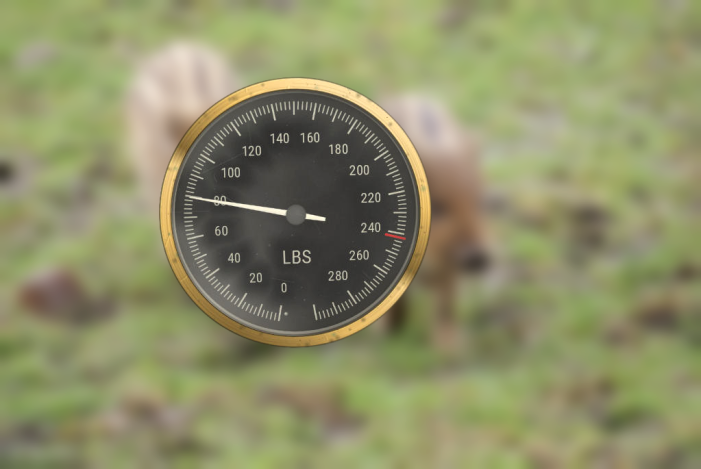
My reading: {"value": 80, "unit": "lb"}
